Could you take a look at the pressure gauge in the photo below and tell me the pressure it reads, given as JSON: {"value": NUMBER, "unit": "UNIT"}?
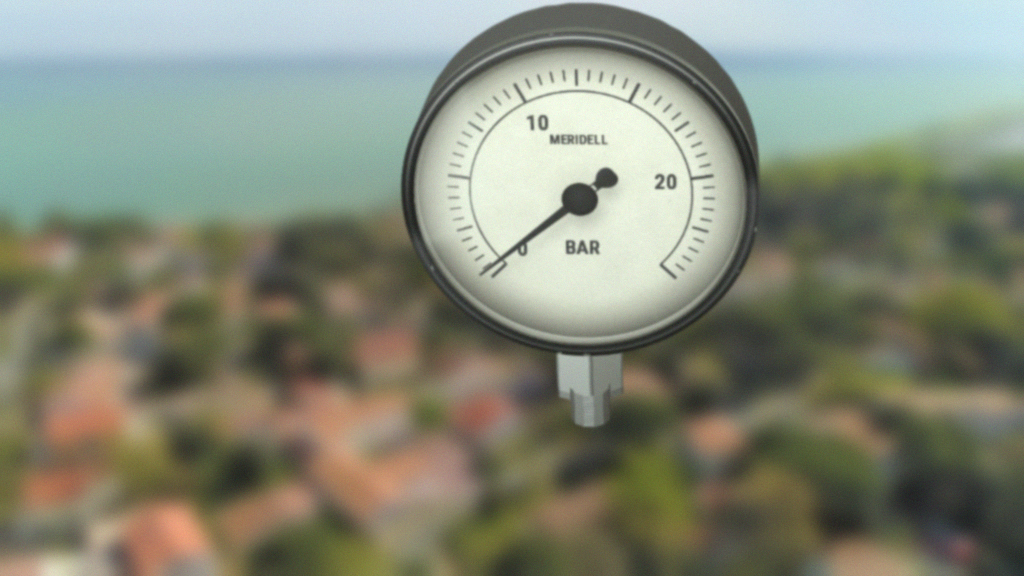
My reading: {"value": 0.5, "unit": "bar"}
